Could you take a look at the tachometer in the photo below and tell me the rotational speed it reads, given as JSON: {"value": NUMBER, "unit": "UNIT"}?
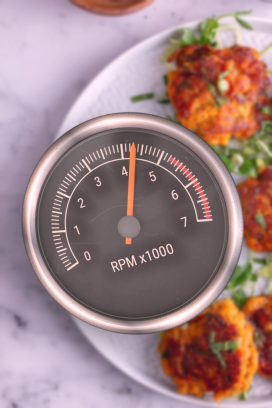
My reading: {"value": 4300, "unit": "rpm"}
